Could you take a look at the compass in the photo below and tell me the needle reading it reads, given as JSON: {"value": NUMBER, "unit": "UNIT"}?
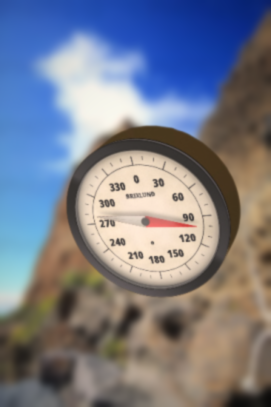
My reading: {"value": 100, "unit": "°"}
